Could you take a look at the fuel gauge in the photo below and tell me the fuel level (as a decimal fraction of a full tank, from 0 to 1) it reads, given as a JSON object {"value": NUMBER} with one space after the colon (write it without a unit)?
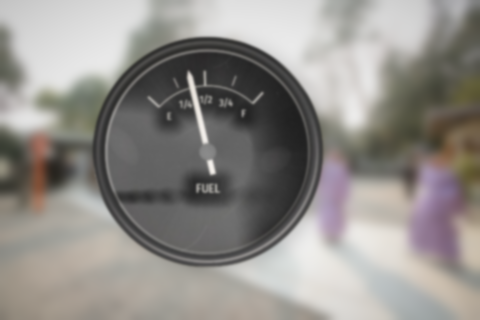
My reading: {"value": 0.375}
